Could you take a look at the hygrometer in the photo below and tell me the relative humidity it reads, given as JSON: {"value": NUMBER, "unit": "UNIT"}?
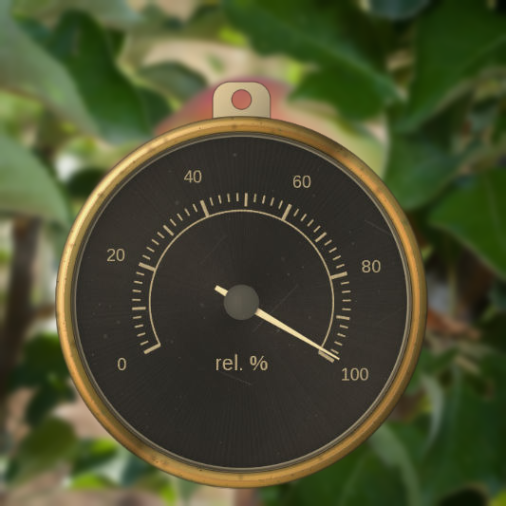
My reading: {"value": 99, "unit": "%"}
